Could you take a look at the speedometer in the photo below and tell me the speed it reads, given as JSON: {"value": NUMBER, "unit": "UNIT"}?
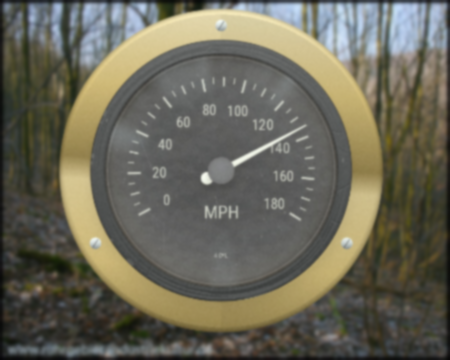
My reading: {"value": 135, "unit": "mph"}
